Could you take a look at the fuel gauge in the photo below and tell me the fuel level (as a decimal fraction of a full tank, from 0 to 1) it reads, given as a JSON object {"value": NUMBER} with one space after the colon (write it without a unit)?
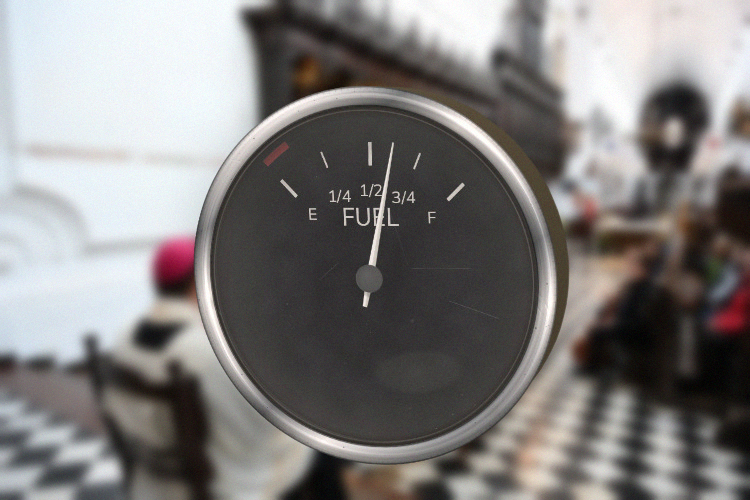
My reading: {"value": 0.625}
